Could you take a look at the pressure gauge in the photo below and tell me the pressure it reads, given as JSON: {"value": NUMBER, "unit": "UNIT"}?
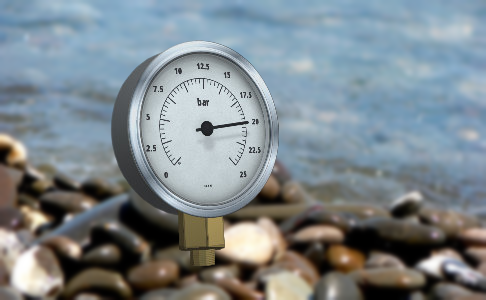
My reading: {"value": 20, "unit": "bar"}
